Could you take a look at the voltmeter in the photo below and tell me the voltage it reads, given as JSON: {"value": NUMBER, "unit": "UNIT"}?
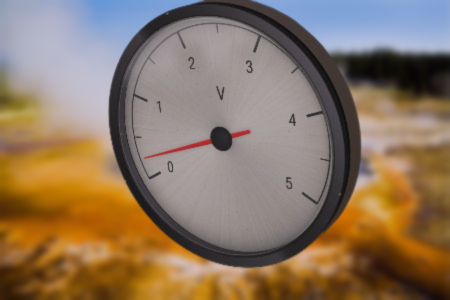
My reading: {"value": 0.25, "unit": "V"}
